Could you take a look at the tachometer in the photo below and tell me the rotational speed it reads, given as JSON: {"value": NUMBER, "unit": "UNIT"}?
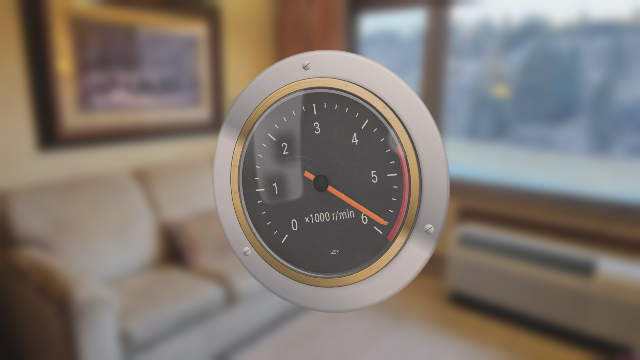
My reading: {"value": 5800, "unit": "rpm"}
